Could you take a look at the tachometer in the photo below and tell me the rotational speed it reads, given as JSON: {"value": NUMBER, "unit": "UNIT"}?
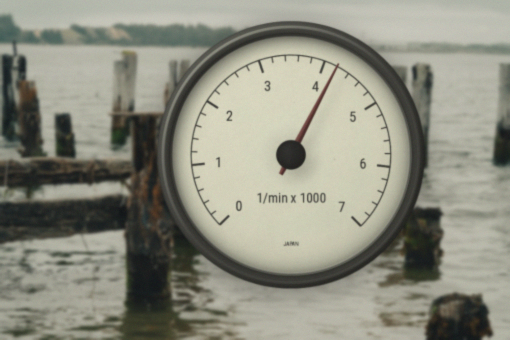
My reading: {"value": 4200, "unit": "rpm"}
